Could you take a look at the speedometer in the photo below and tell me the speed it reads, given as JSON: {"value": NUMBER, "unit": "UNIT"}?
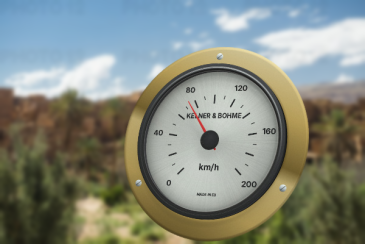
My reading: {"value": 75, "unit": "km/h"}
